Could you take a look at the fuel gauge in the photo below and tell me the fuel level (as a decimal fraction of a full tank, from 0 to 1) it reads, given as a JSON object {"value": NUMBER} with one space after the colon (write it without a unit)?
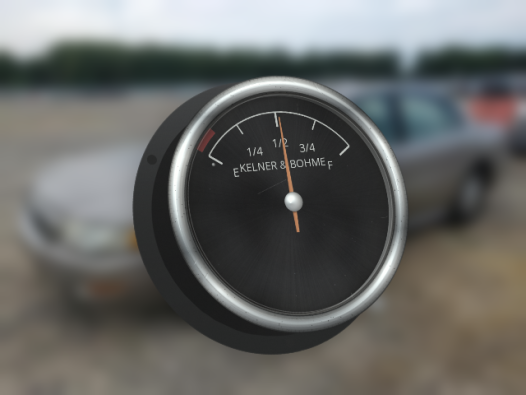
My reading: {"value": 0.5}
